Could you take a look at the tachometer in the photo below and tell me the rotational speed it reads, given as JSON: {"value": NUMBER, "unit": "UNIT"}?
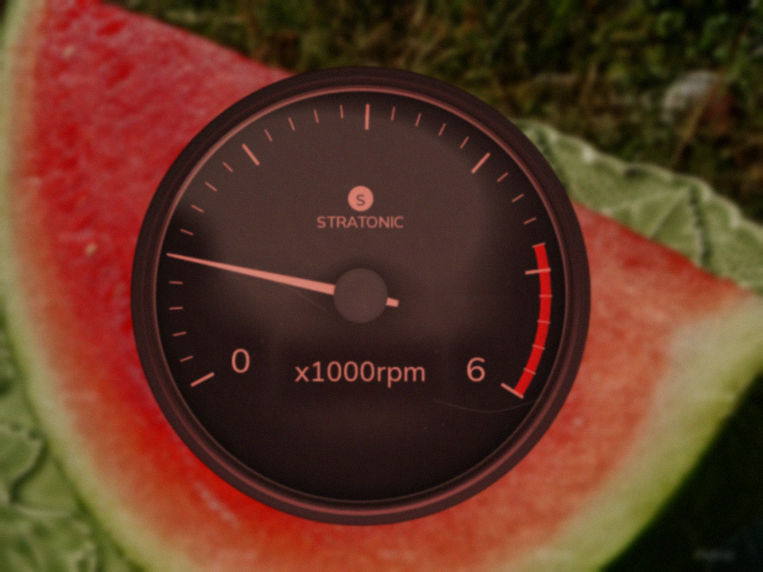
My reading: {"value": 1000, "unit": "rpm"}
